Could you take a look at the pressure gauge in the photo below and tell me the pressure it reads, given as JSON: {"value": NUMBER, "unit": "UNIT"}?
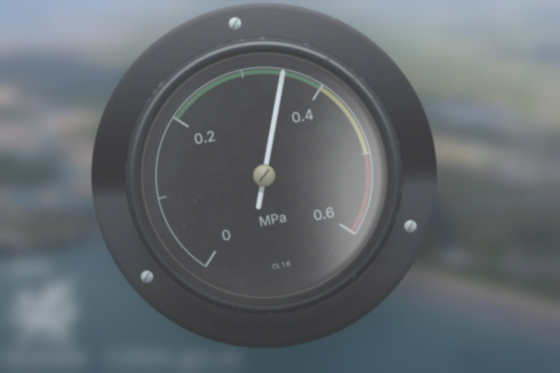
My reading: {"value": 0.35, "unit": "MPa"}
